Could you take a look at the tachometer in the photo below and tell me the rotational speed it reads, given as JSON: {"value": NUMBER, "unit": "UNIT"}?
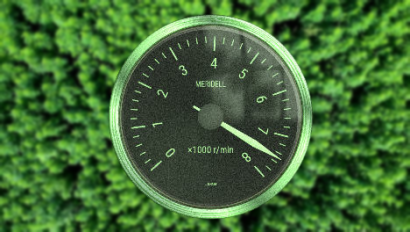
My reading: {"value": 7500, "unit": "rpm"}
